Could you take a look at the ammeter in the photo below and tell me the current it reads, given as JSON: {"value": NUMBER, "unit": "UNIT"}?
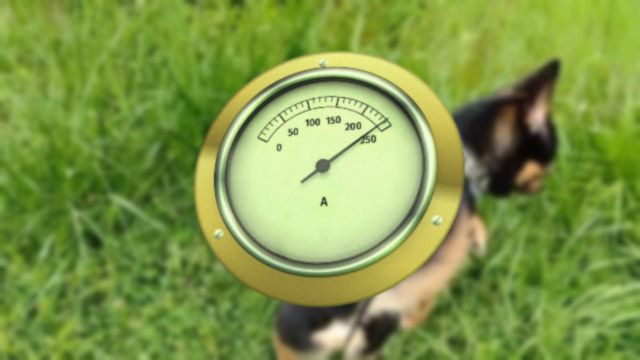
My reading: {"value": 240, "unit": "A"}
